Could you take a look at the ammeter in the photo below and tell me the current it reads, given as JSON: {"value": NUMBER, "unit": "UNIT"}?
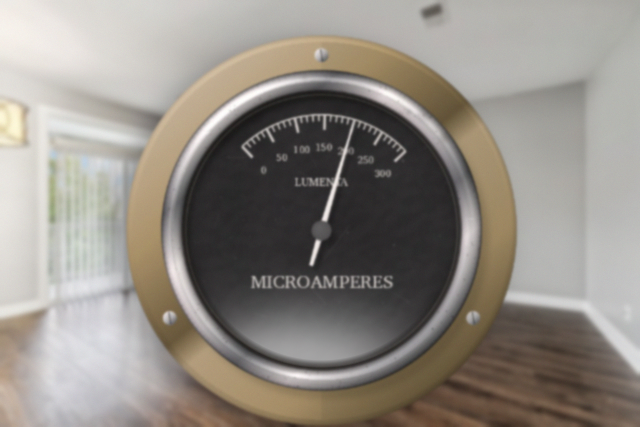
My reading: {"value": 200, "unit": "µA"}
